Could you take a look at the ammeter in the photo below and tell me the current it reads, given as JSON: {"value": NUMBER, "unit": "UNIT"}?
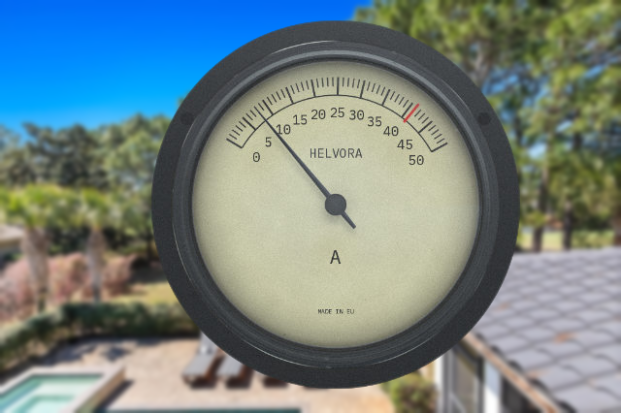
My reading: {"value": 8, "unit": "A"}
